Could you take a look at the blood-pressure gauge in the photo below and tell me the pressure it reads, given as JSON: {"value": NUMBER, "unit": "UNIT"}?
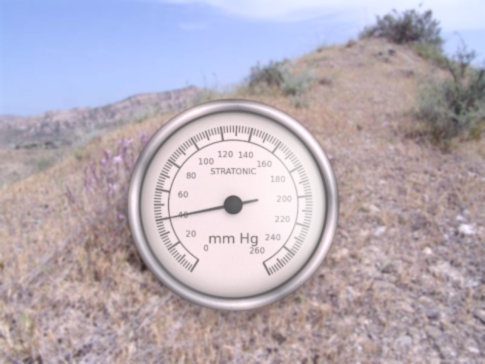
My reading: {"value": 40, "unit": "mmHg"}
